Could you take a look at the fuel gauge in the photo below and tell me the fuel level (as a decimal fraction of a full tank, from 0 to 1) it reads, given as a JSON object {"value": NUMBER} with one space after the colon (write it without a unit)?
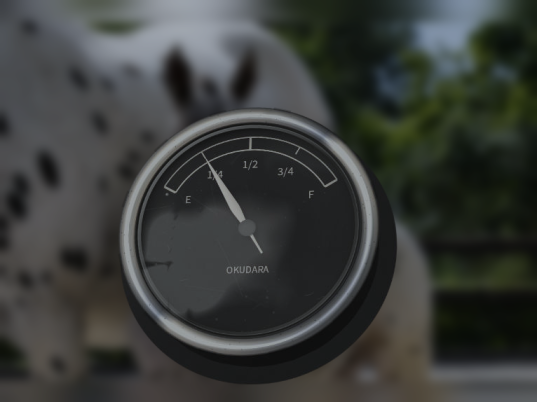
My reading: {"value": 0.25}
